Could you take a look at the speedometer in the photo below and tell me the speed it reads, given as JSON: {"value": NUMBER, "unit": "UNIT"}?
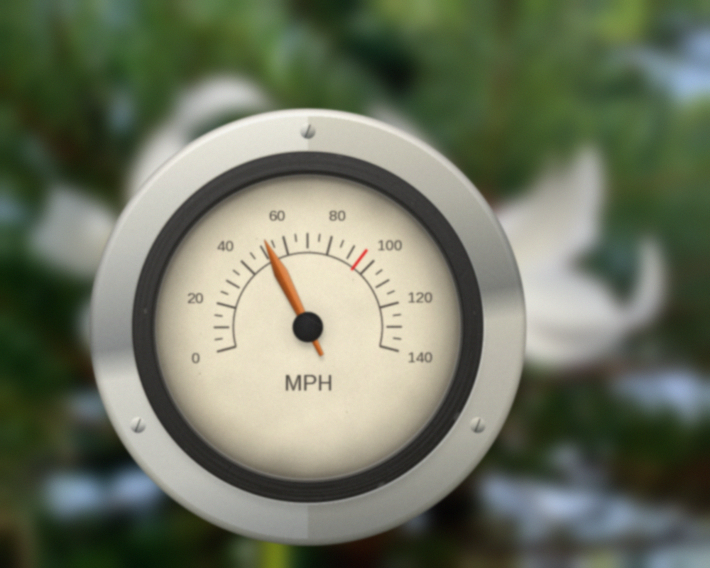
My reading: {"value": 52.5, "unit": "mph"}
